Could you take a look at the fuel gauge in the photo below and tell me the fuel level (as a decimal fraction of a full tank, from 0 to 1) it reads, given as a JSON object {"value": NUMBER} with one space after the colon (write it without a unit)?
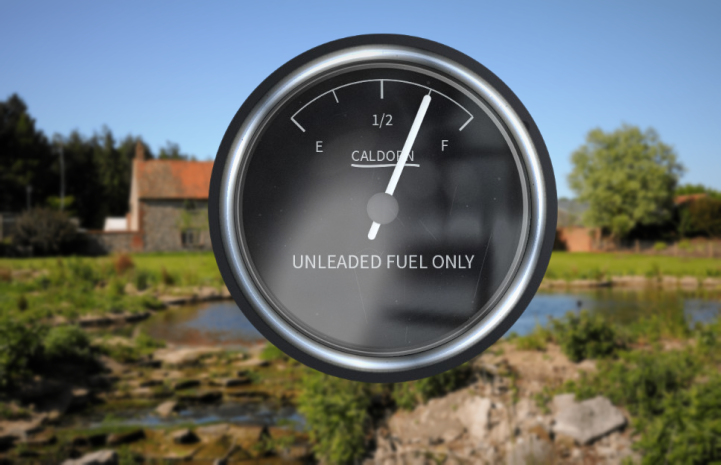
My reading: {"value": 0.75}
